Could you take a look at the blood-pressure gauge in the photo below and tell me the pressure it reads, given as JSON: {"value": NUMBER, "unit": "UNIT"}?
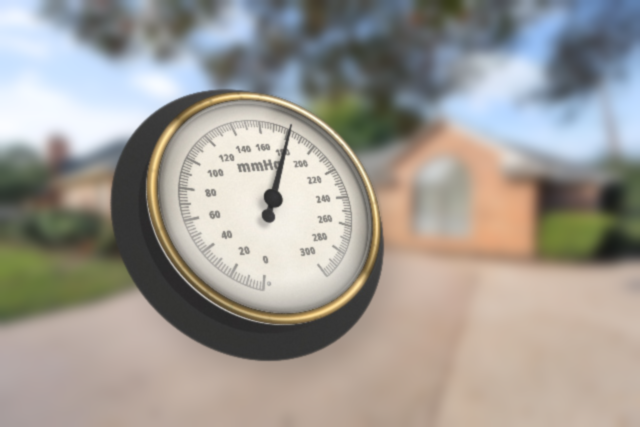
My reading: {"value": 180, "unit": "mmHg"}
